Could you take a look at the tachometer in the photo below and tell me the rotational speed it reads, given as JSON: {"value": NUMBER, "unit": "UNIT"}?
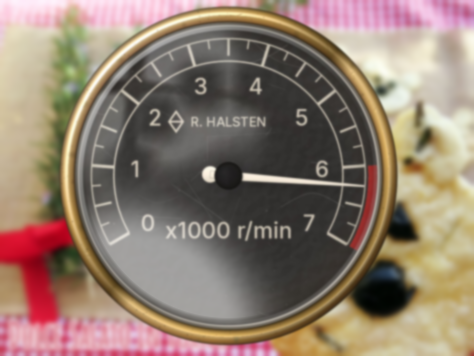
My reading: {"value": 6250, "unit": "rpm"}
